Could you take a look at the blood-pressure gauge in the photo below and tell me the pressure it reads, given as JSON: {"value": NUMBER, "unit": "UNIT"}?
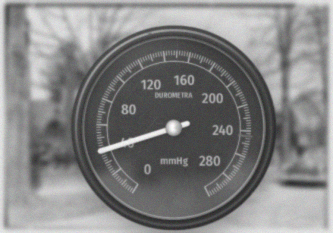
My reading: {"value": 40, "unit": "mmHg"}
